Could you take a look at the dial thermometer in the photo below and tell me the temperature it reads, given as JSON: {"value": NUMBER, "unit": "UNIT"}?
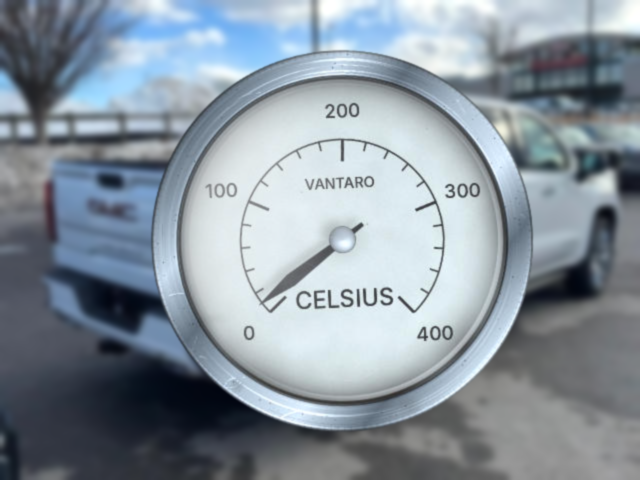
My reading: {"value": 10, "unit": "°C"}
